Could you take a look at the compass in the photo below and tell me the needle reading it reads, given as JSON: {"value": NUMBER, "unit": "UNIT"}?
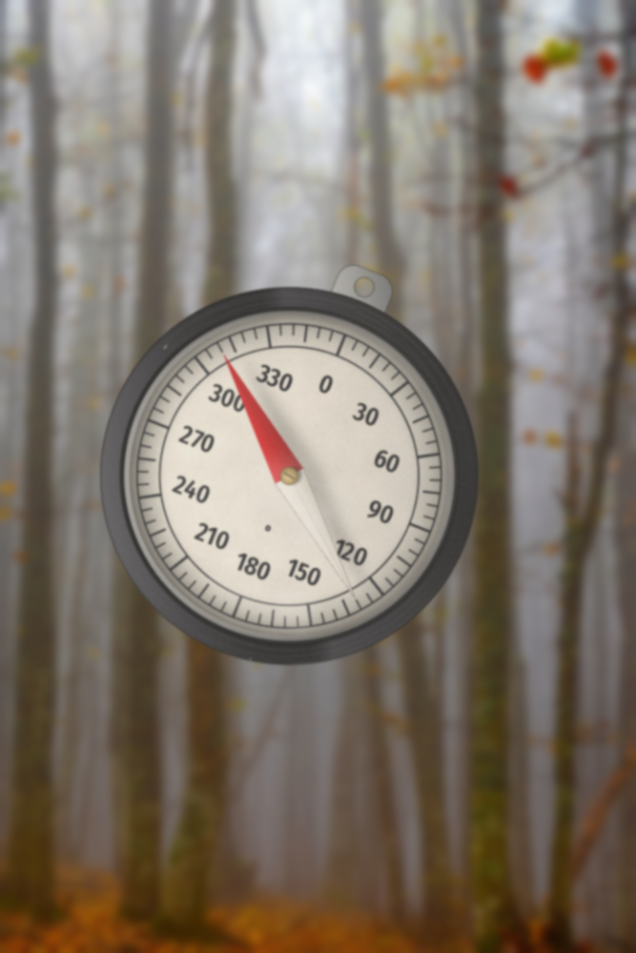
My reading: {"value": 310, "unit": "°"}
